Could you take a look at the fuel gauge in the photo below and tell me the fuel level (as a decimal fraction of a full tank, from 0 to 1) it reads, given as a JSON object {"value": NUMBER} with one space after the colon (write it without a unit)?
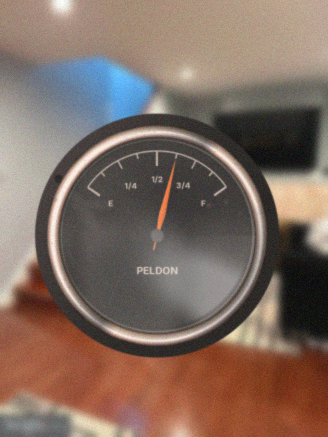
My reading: {"value": 0.625}
